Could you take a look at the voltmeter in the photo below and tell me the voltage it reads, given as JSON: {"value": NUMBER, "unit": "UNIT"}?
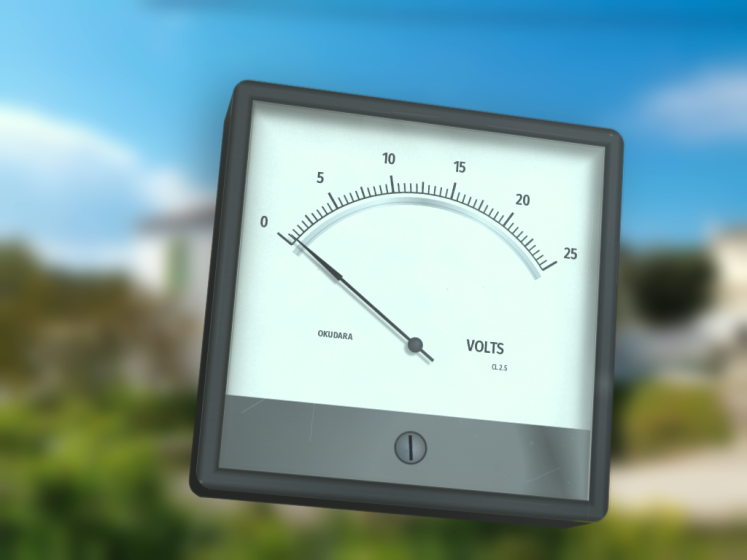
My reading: {"value": 0.5, "unit": "V"}
